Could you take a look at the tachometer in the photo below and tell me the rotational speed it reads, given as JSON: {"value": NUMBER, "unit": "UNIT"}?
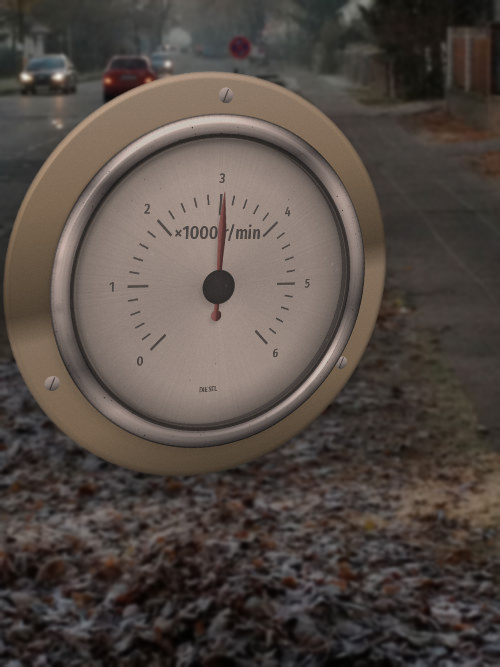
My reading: {"value": 3000, "unit": "rpm"}
